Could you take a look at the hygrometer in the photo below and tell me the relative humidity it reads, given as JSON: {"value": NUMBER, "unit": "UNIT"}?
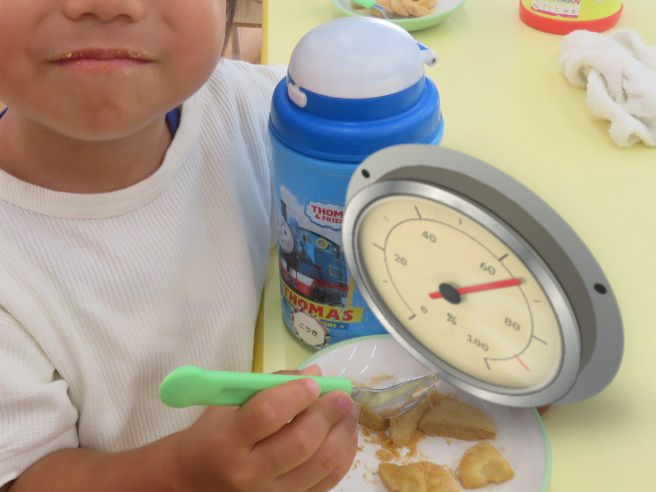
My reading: {"value": 65, "unit": "%"}
